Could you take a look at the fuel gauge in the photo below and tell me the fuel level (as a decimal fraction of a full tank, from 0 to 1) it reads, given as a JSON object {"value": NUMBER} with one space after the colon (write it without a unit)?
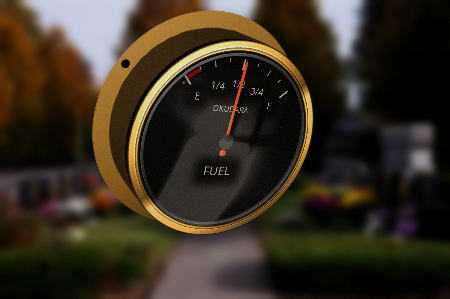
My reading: {"value": 0.5}
